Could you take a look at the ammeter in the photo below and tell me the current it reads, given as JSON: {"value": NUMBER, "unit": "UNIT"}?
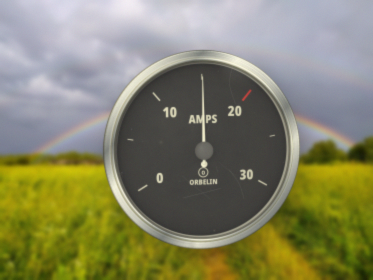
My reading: {"value": 15, "unit": "A"}
